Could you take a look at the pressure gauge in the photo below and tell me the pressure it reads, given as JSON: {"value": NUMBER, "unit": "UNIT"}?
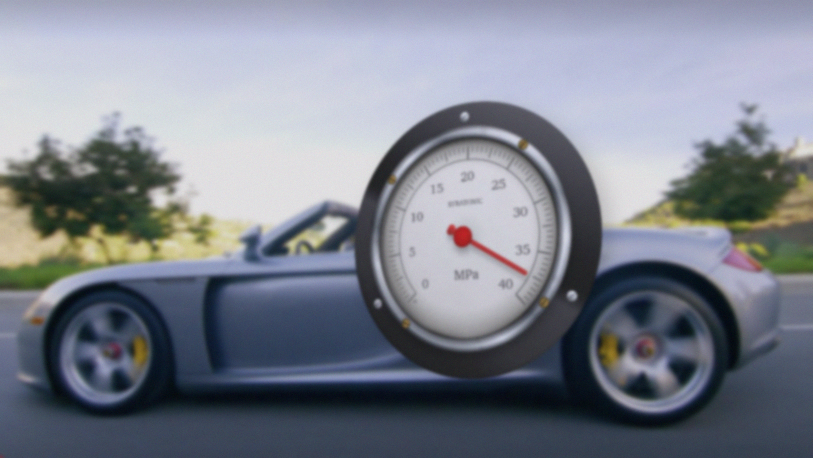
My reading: {"value": 37.5, "unit": "MPa"}
